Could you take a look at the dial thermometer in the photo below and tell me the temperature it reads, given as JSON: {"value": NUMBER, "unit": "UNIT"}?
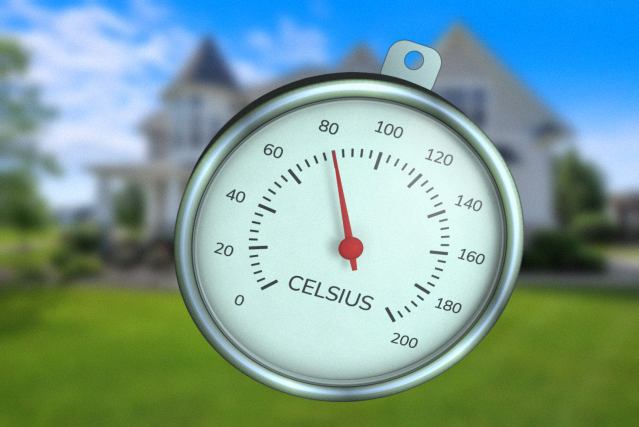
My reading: {"value": 80, "unit": "°C"}
